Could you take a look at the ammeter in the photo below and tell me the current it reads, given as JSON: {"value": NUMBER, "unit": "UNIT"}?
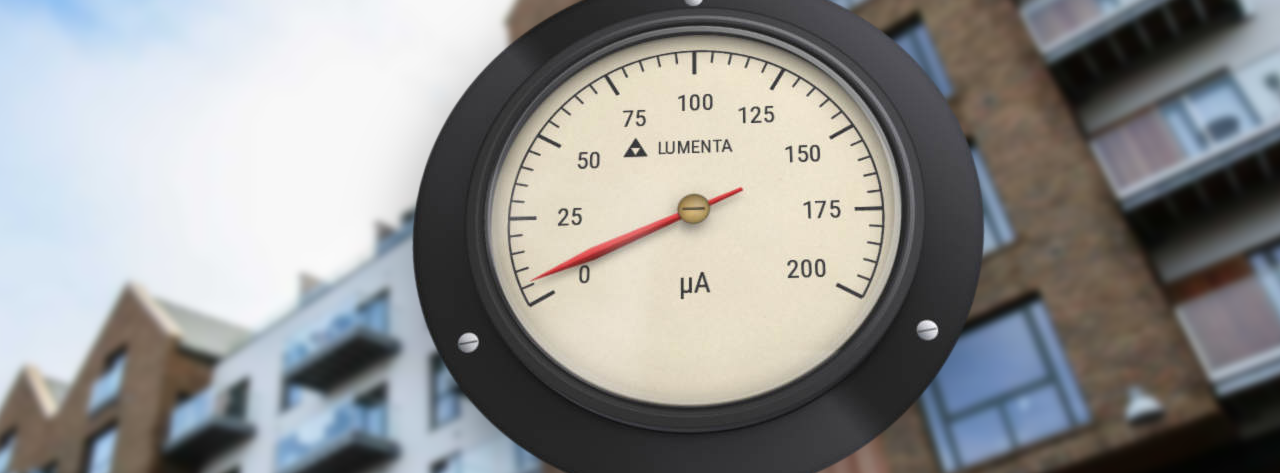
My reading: {"value": 5, "unit": "µA"}
